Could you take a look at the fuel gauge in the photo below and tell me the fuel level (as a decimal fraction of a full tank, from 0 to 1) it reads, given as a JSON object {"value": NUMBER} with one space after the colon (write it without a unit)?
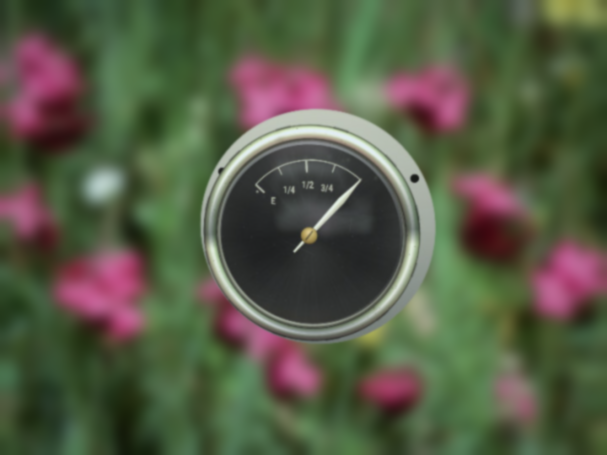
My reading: {"value": 1}
